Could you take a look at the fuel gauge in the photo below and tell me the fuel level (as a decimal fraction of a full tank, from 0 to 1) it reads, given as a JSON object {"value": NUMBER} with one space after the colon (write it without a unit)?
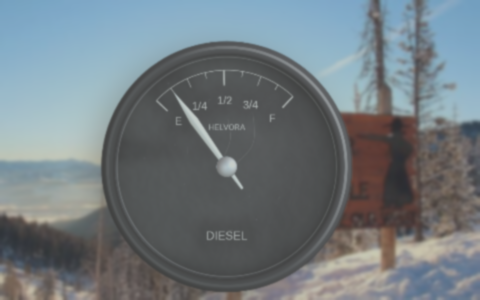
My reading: {"value": 0.125}
